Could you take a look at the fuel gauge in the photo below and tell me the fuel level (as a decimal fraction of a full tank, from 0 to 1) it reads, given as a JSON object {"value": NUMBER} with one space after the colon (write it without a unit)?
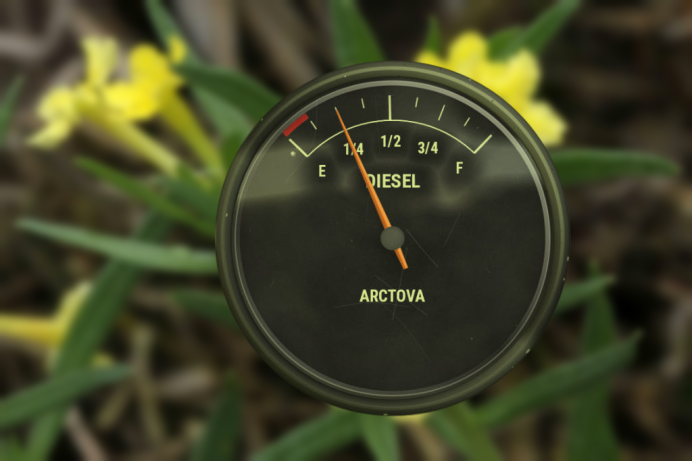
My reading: {"value": 0.25}
